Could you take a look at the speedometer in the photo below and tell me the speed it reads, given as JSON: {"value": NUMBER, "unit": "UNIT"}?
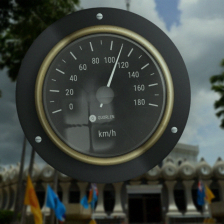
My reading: {"value": 110, "unit": "km/h"}
